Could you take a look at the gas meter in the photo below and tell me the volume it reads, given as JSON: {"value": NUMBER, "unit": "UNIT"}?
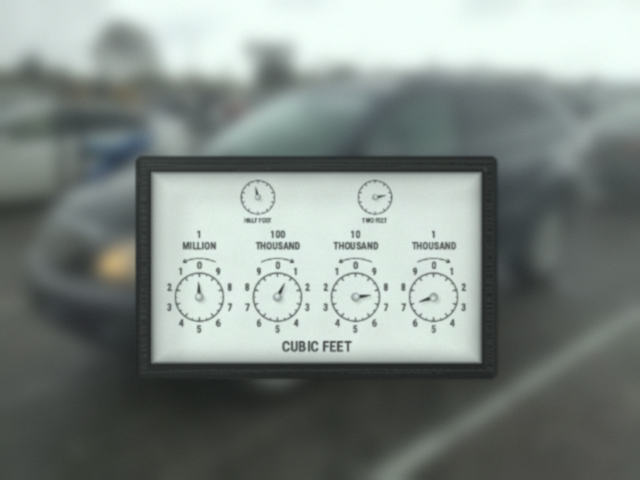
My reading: {"value": 7700, "unit": "ft³"}
